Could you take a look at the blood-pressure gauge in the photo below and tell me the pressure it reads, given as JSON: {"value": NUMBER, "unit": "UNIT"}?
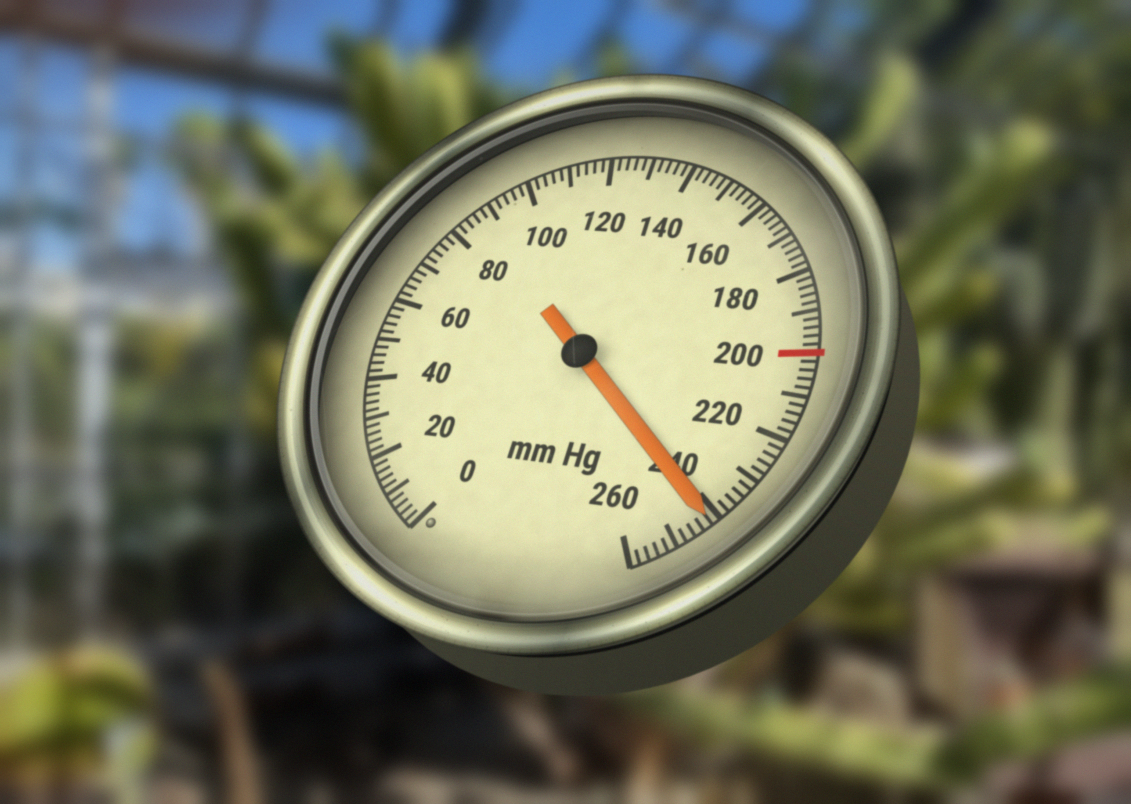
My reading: {"value": 242, "unit": "mmHg"}
